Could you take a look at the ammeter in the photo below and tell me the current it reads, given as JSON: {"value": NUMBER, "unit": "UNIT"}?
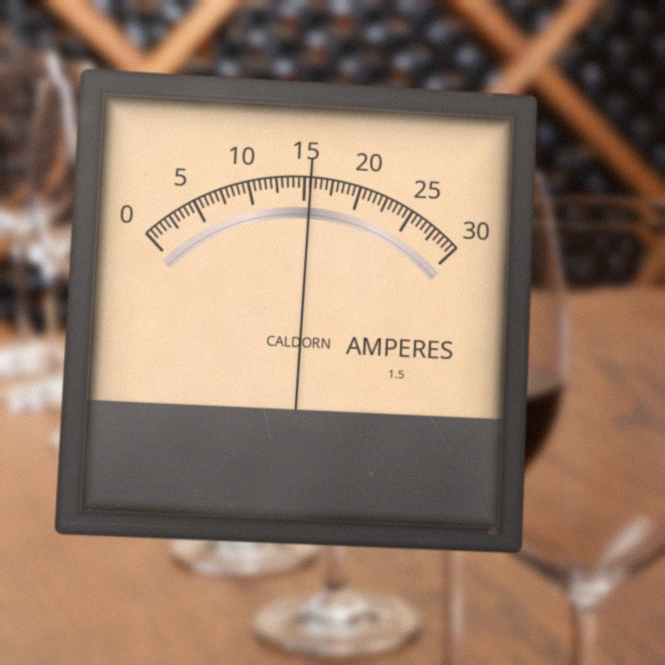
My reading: {"value": 15.5, "unit": "A"}
